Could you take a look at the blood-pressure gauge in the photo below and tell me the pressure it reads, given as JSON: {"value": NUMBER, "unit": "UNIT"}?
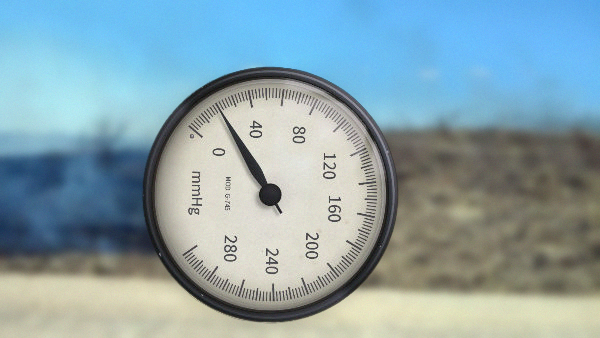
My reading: {"value": 20, "unit": "mmHg"}
